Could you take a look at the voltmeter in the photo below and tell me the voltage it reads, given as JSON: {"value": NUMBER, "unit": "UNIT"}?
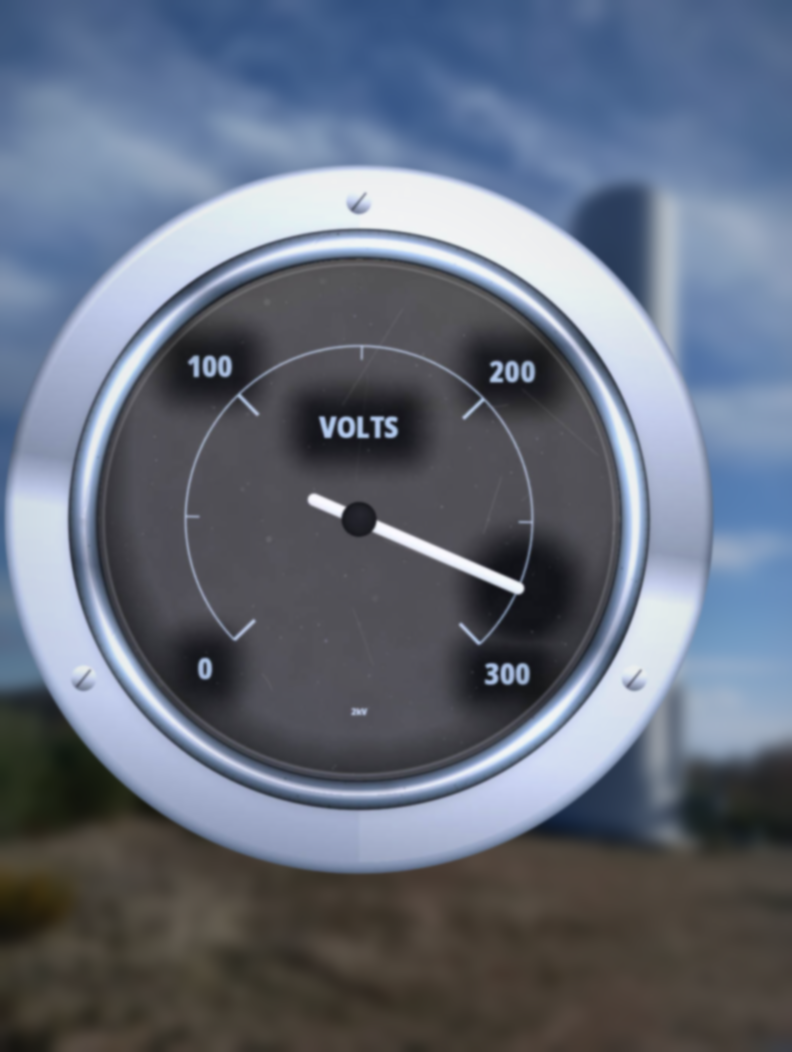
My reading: {"value": 275, "unit": "V"}
